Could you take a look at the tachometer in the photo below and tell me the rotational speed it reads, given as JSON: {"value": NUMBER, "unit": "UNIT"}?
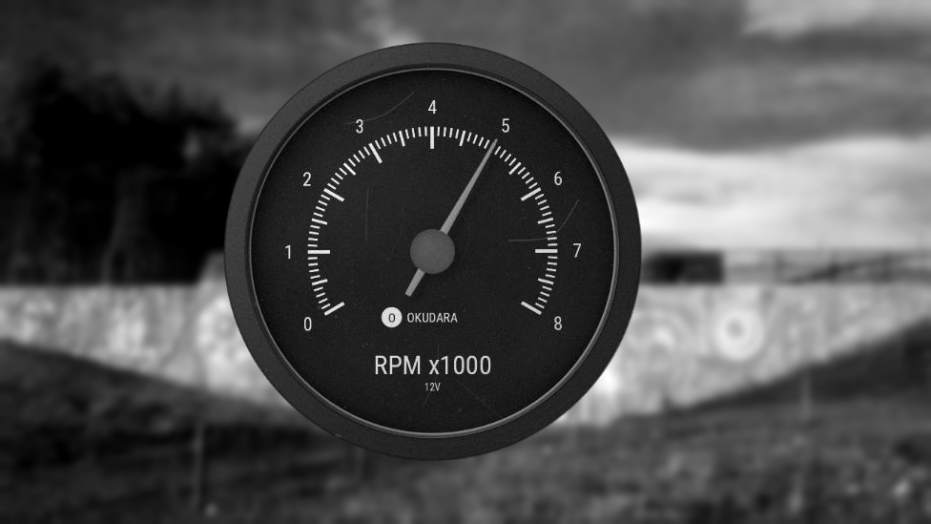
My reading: {"value": 5000, "unit": "rpm"}
